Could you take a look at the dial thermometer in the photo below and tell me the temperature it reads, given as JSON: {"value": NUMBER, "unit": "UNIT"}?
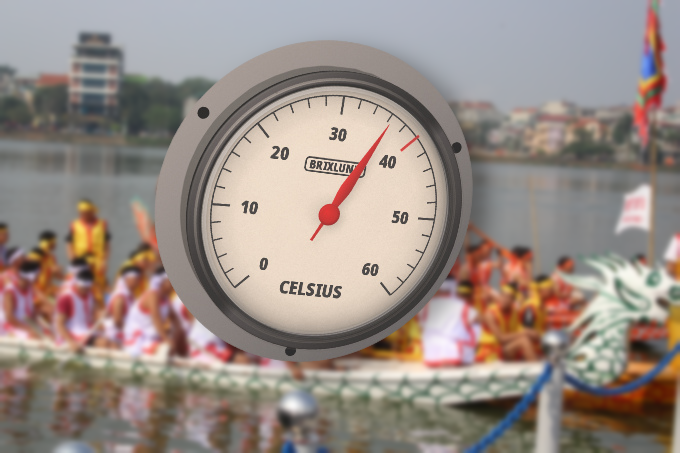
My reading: {"value": 36, "unit": "°C"}
